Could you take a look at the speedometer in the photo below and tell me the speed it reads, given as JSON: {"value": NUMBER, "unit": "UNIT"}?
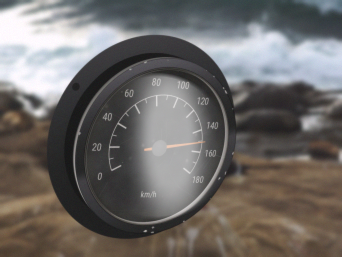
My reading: {"value": 150, "unit": "km/h"}
